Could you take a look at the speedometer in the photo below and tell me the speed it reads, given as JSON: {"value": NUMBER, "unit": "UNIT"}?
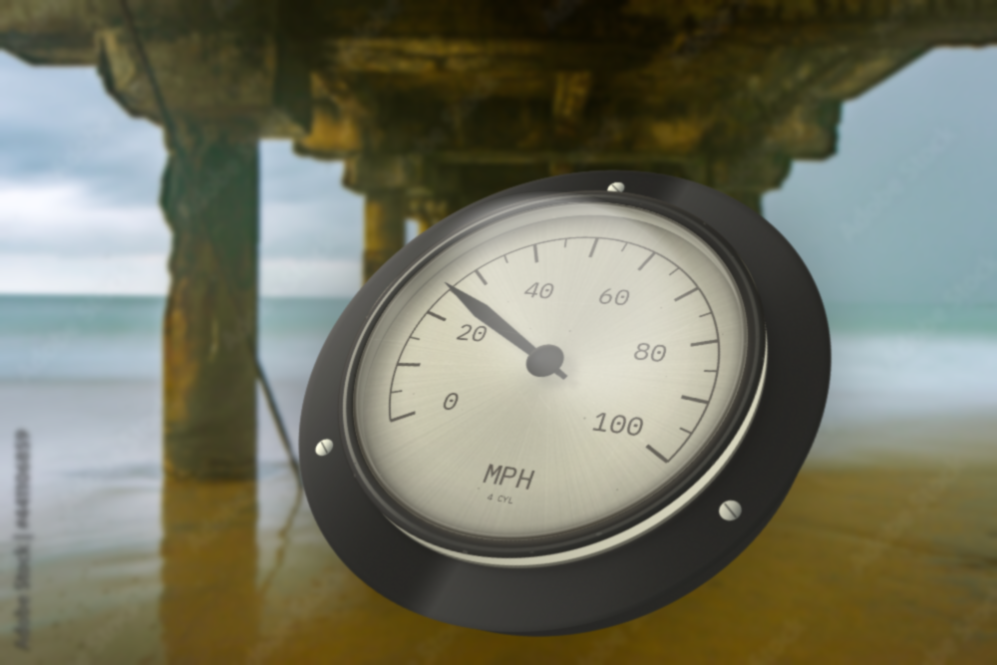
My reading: {"value": 25, "unit": "mph"}
